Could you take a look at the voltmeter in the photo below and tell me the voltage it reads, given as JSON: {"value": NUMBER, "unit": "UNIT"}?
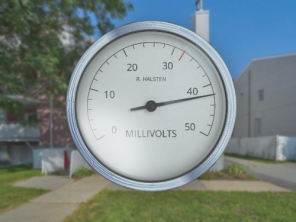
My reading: {"value": 42, "unit": "mV"}
